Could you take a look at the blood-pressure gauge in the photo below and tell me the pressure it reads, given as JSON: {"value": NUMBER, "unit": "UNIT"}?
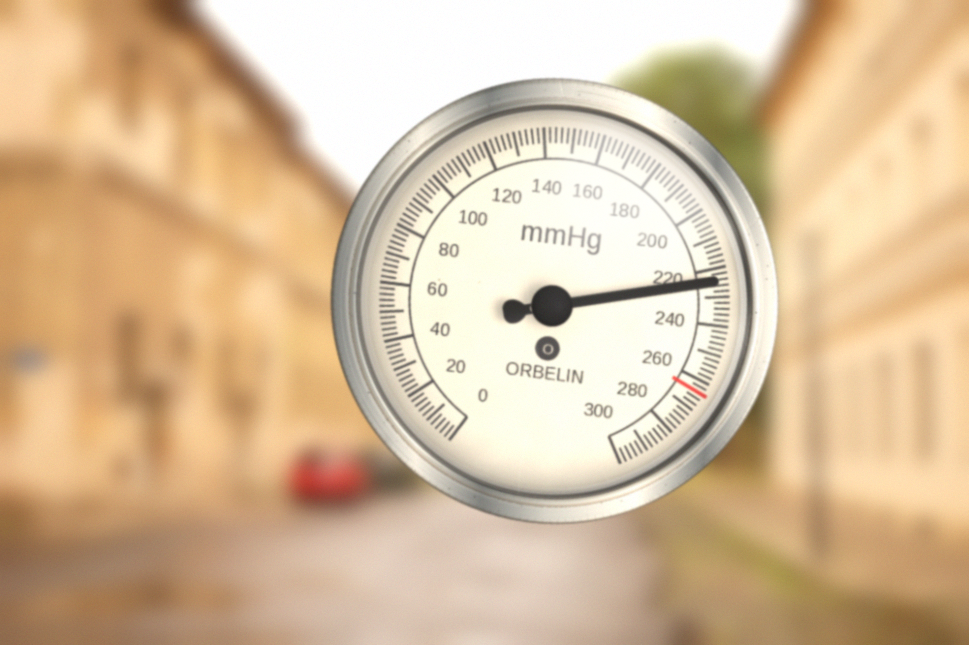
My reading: {"value": 224, "unit": "mmHg"}
